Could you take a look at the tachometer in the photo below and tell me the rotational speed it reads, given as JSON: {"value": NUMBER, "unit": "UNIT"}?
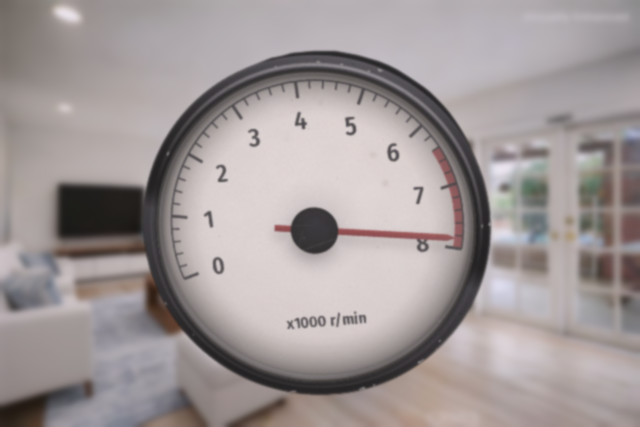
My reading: {"value": 7800, "unit": "rpm"}
